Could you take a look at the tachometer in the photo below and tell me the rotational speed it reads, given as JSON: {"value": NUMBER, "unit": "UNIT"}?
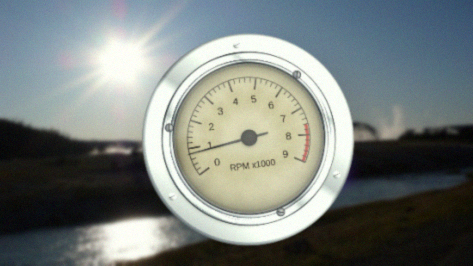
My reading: {"value": 800, "unit": "rpm"}
